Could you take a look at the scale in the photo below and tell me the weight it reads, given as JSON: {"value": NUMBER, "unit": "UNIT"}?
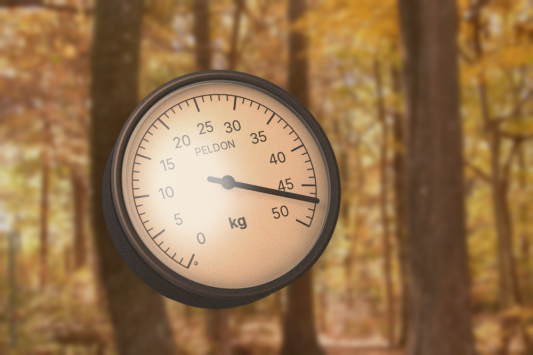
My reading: {"value": 47, "unit": "kg"}
